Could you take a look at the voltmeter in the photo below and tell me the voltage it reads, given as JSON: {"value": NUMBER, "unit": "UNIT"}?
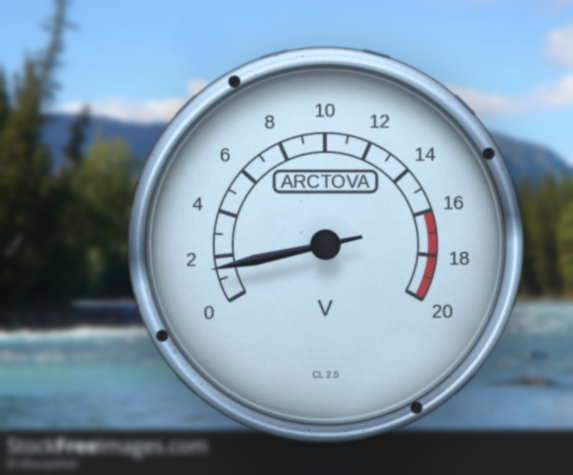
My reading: {"value": 1.5, "unit": "V"}
